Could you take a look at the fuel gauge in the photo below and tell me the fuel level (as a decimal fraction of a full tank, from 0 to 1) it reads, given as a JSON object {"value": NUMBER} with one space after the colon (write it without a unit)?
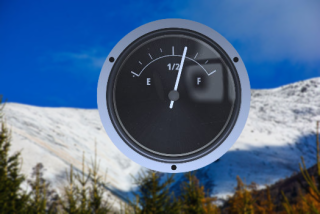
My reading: {"value": 0.625}
